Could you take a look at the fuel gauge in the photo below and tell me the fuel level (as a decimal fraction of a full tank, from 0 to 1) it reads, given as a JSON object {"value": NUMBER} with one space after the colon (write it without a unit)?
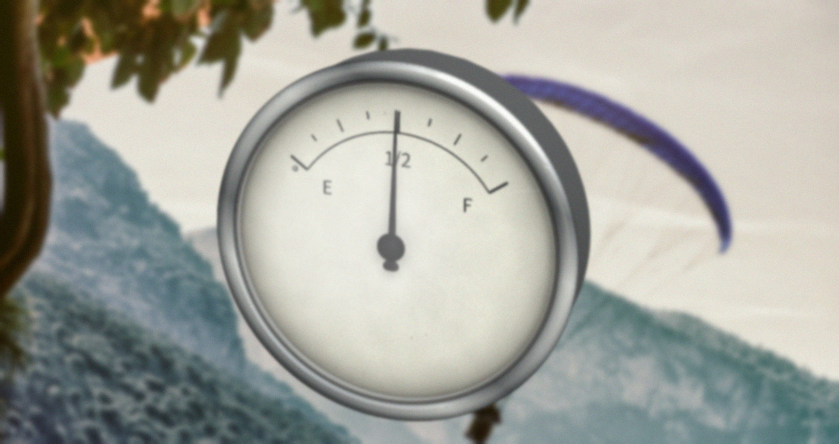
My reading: {"value": 0.5}
